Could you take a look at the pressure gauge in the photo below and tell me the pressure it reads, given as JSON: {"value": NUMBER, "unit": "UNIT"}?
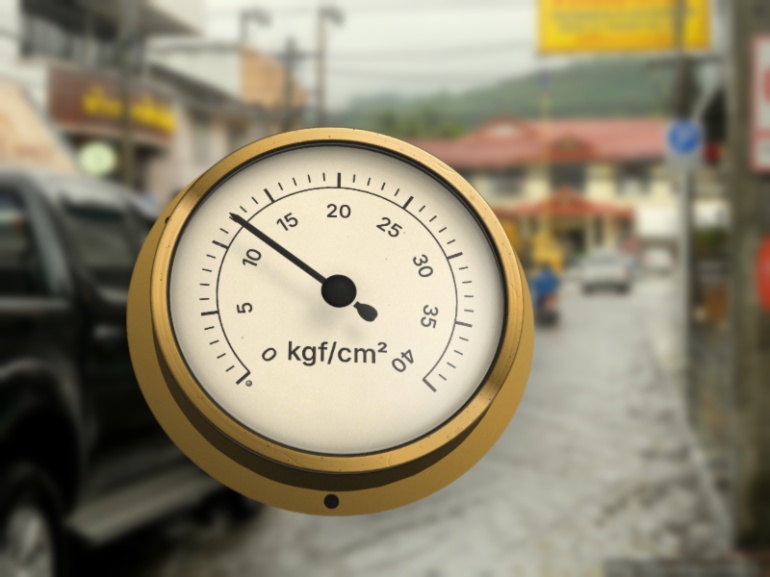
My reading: {"value": 12, "unit": "kg/cm²"}
